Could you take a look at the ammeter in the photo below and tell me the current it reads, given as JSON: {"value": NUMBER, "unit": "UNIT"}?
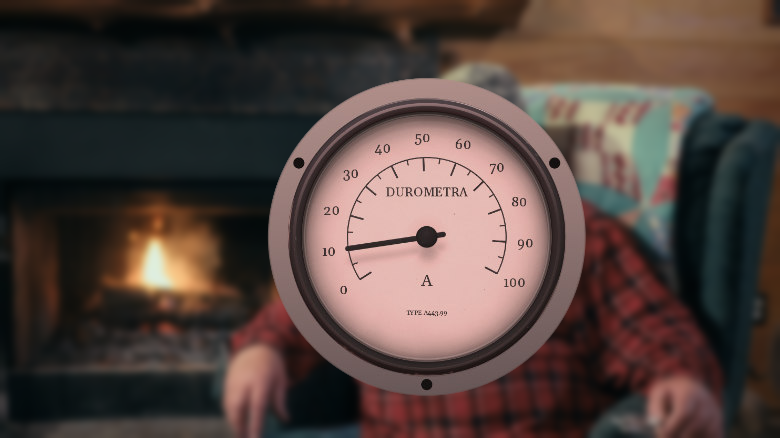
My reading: {"value": 10, "unit": "A"}
